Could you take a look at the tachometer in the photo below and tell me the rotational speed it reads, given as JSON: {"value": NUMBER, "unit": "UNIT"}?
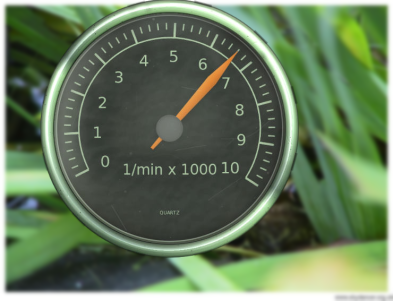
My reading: {"value": 6600, "unit": "rpm"}
